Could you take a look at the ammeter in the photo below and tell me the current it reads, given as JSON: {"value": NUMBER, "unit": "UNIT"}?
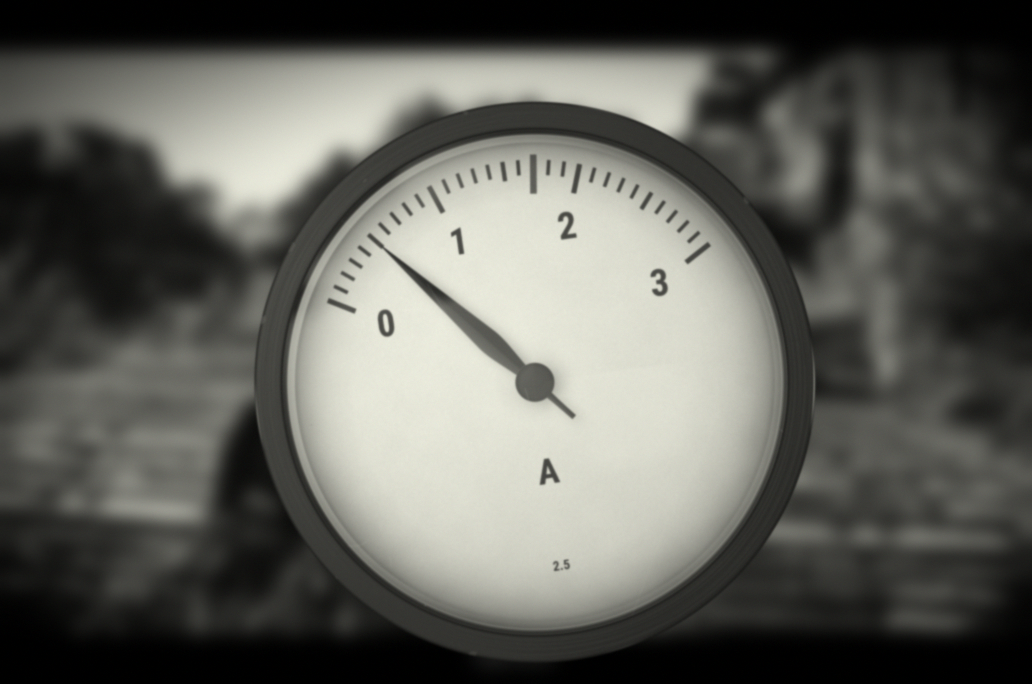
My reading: {"value": 0.5, "unit": "A"}
